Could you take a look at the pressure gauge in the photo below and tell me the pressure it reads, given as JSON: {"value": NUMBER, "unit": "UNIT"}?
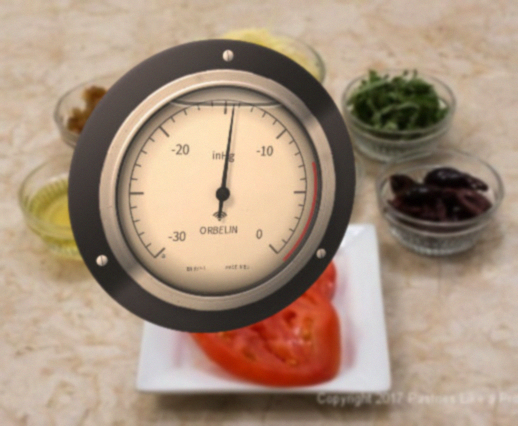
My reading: {"value": -14.5, "unit": "inHg"}
